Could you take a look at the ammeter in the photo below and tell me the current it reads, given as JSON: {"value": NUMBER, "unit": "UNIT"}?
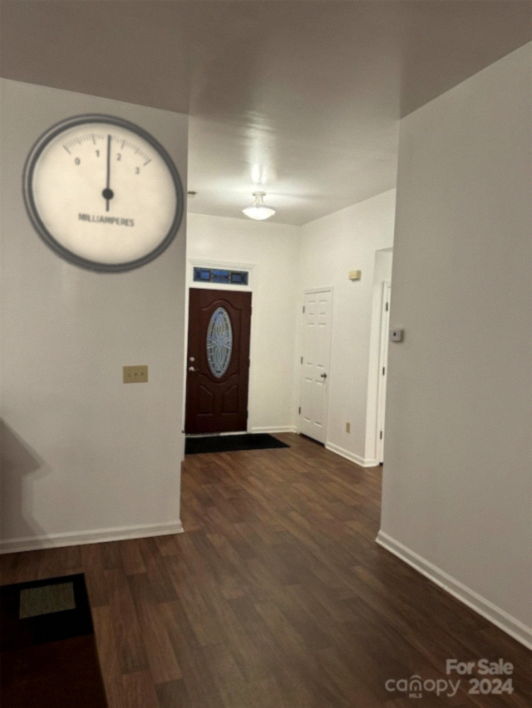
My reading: {"value": 1.5, "unit": "mA"}
